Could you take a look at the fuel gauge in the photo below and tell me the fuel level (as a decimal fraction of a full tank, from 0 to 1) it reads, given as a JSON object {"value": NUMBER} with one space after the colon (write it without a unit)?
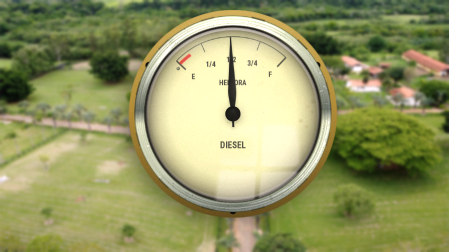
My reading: {"value": 0.5}
